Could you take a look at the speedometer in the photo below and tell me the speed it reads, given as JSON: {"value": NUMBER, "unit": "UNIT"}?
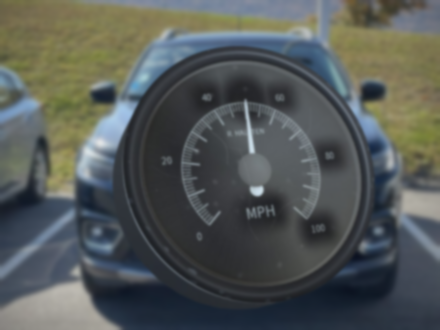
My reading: {"value": 50, "unit": "mph"}
